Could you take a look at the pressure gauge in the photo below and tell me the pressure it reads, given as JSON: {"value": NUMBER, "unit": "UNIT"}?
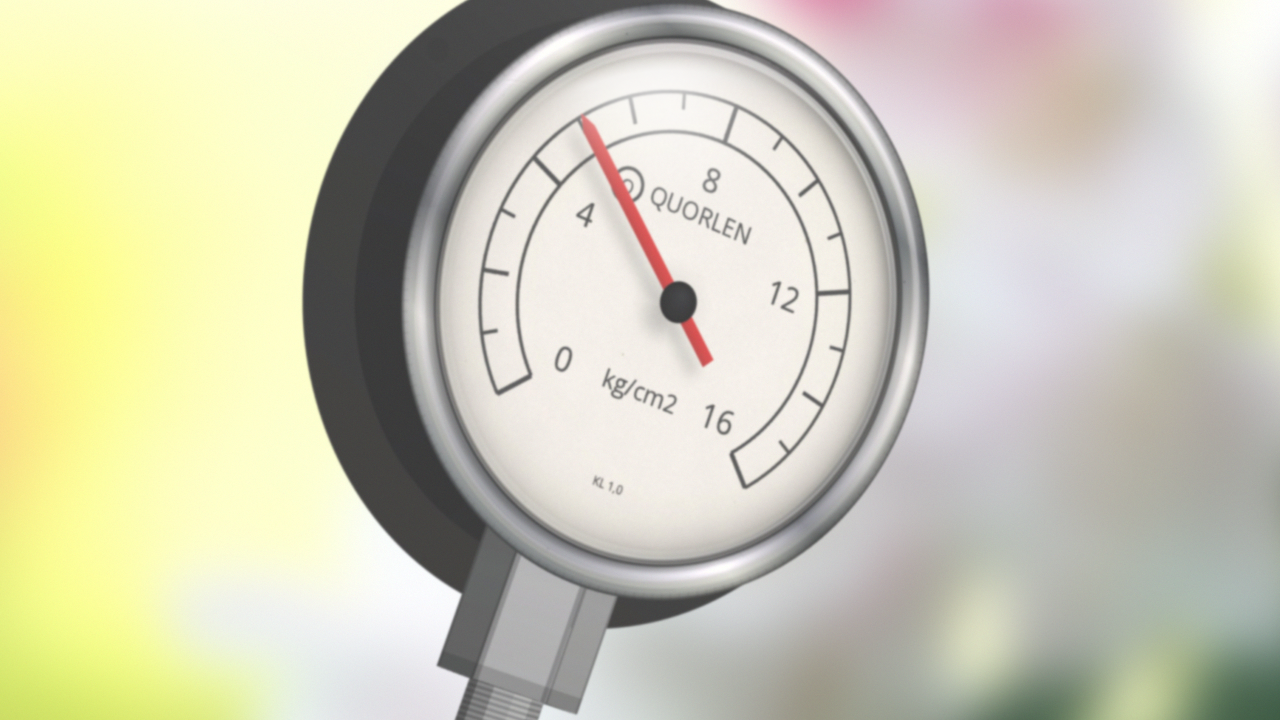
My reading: {"value": 5, "unit": "kg/cm²"}
